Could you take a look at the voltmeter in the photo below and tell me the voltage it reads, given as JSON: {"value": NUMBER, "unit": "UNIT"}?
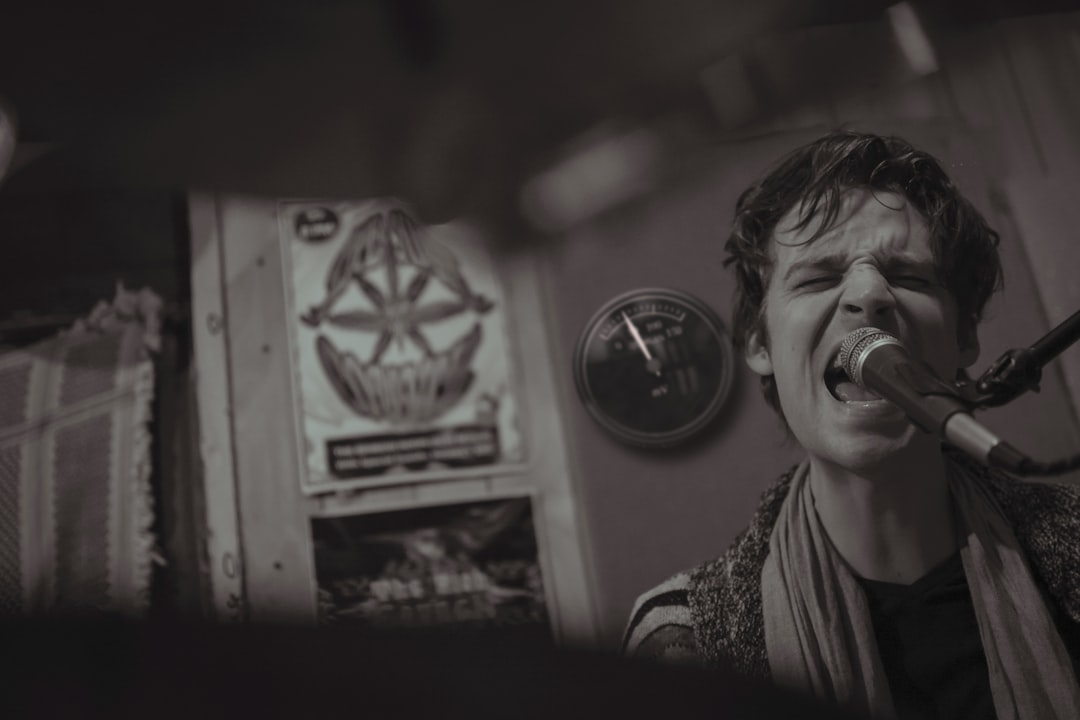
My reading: {"value": 50, "unit": "mV"}
